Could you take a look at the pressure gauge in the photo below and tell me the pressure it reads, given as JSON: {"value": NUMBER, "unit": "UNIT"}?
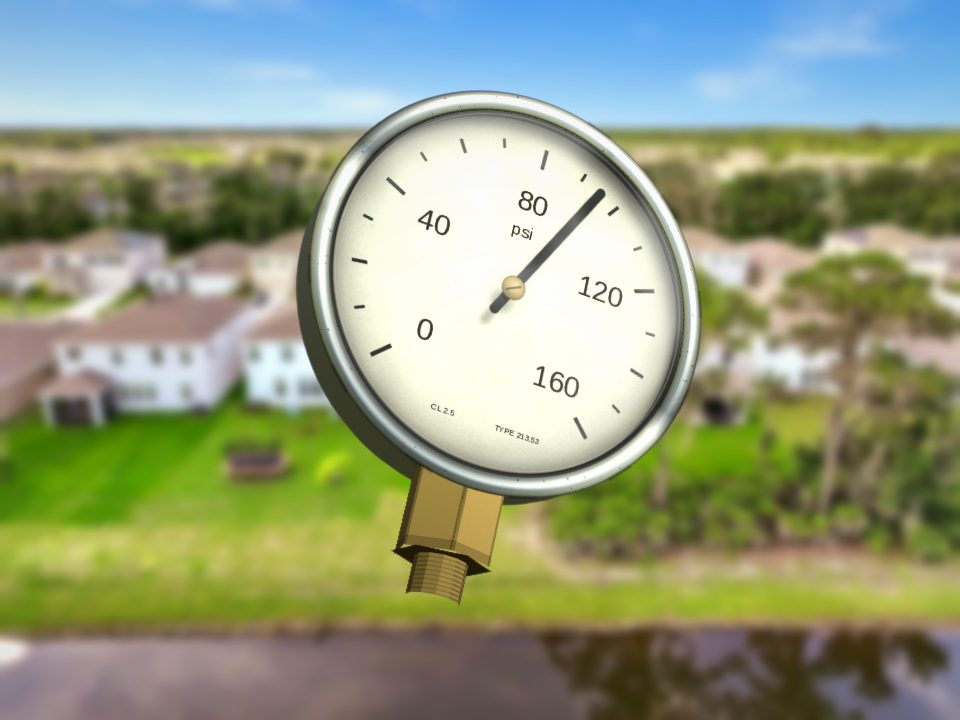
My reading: {"value": 95, "unit": "psi"}
